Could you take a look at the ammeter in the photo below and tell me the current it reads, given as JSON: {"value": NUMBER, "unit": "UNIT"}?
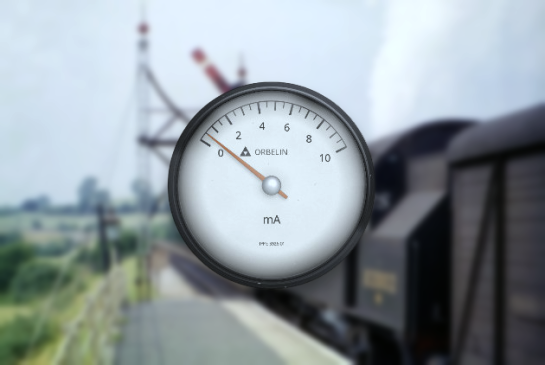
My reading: {"value": 0.5, "unit": "mA"}
